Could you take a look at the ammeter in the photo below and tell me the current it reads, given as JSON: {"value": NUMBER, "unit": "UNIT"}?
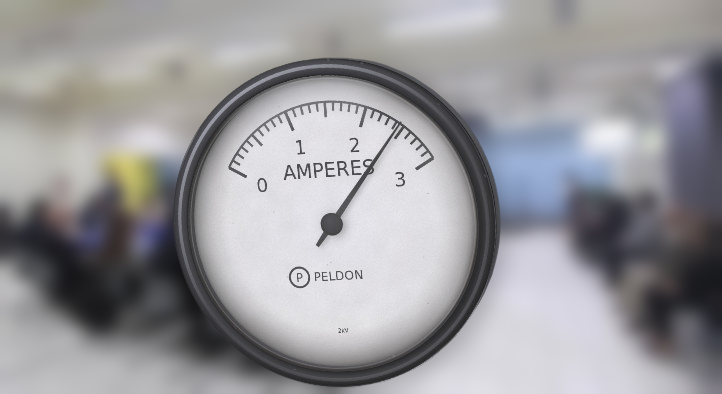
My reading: {"value": 2.45, "unit": "A"}
